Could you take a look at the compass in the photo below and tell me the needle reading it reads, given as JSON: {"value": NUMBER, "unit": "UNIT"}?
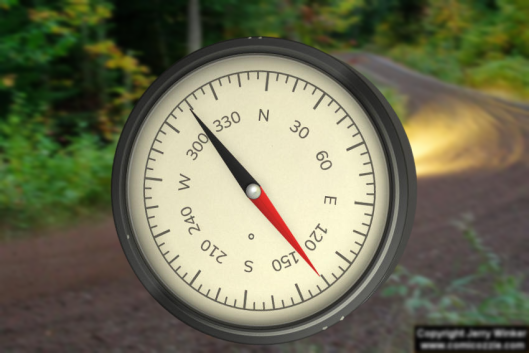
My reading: {"value": 135, "unit": "°"}
